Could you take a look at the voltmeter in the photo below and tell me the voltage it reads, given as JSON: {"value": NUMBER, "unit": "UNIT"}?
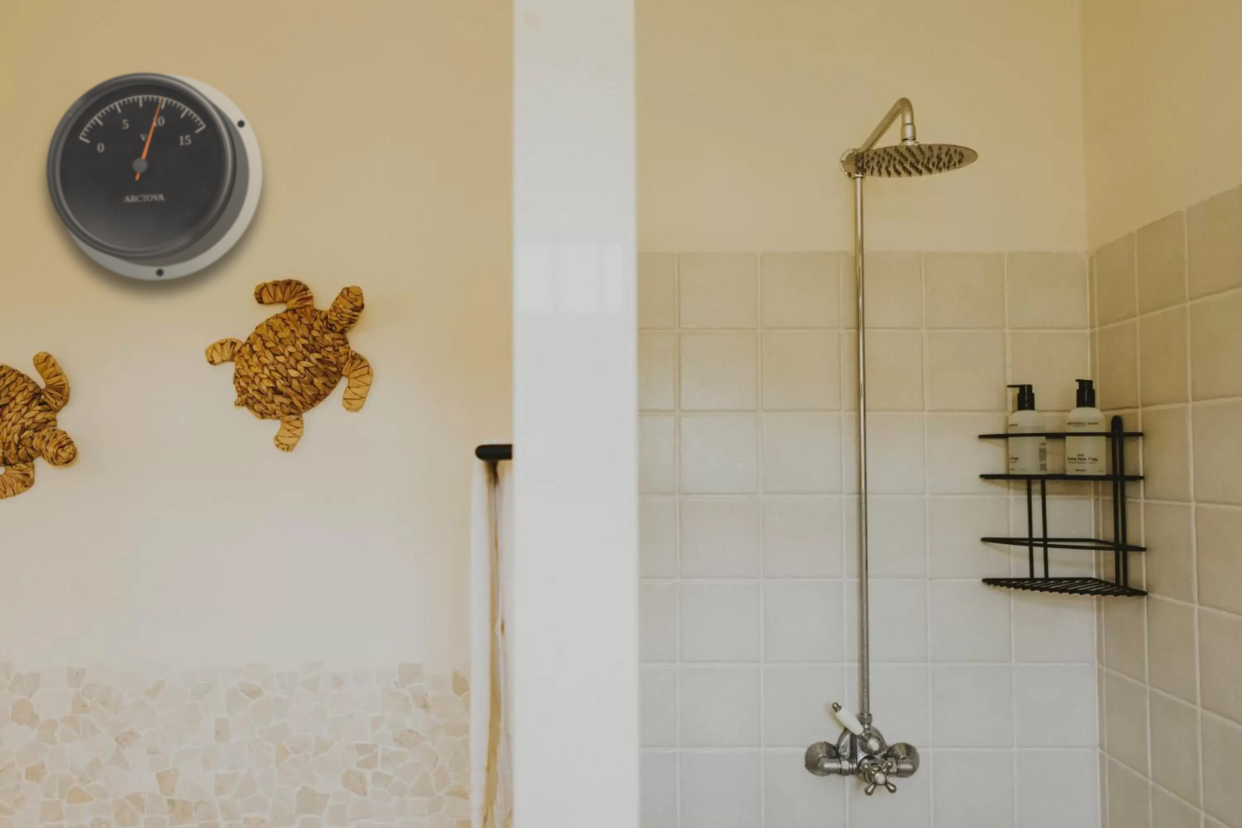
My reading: {"value": 10, "unit": "V"}
